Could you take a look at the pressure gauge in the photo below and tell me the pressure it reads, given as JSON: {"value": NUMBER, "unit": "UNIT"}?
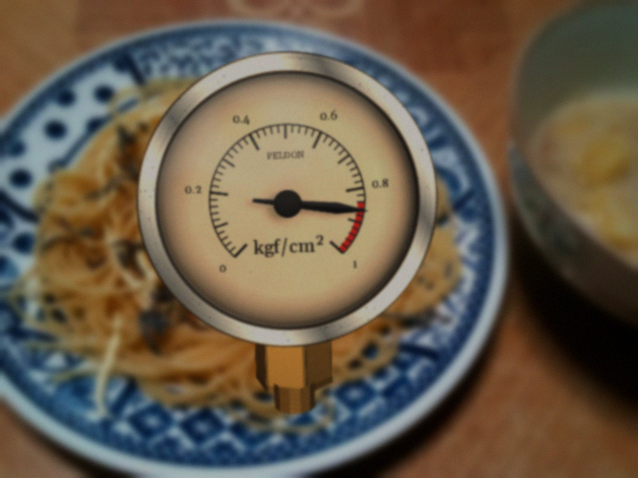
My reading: {"value": 0.86, "unit": "kg/cm²"}
